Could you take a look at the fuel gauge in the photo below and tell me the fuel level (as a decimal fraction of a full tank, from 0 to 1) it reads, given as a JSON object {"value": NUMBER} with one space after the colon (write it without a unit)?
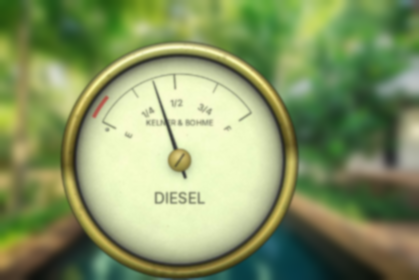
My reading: {"value": 0.375}
